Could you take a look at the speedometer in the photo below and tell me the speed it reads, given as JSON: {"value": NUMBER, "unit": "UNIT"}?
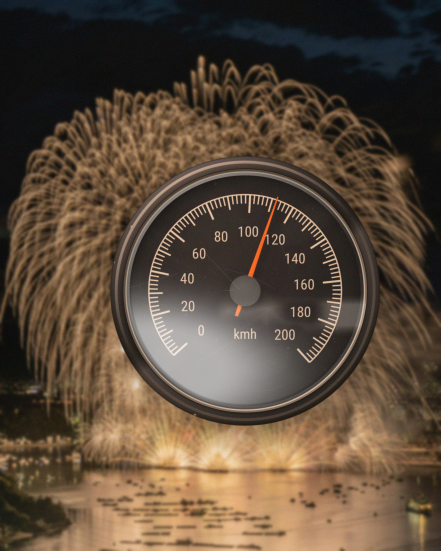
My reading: {"value": 112, "unit": "km/h"}
